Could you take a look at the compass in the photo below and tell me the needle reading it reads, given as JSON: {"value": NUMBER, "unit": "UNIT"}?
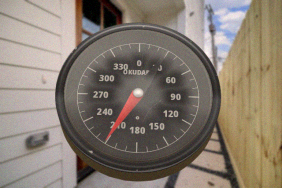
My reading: {"value": 210, "unit": "°"}
